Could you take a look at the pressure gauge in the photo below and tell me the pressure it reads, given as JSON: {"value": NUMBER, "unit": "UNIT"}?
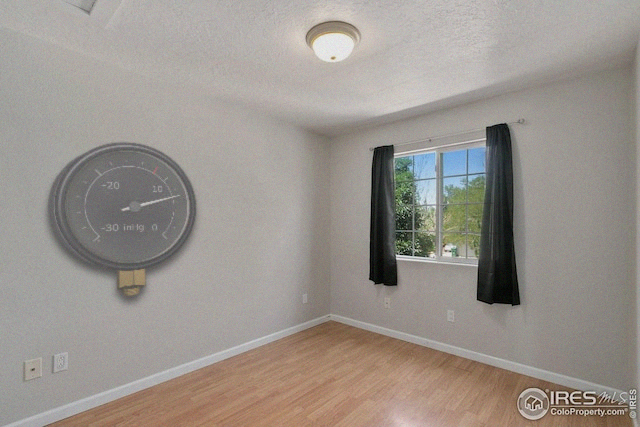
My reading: {"value": -7, "unit": "inHg"}
